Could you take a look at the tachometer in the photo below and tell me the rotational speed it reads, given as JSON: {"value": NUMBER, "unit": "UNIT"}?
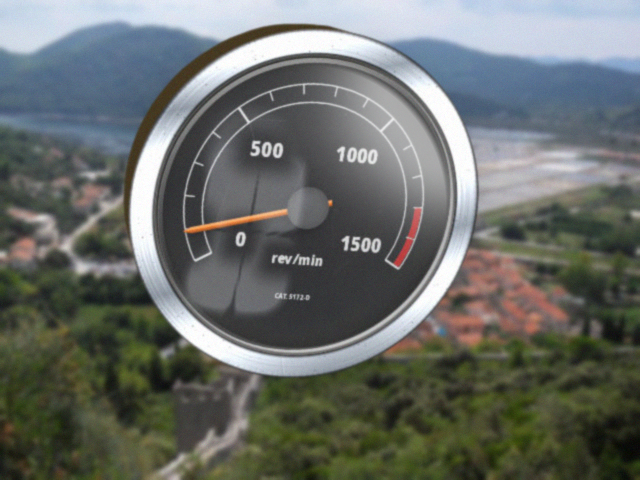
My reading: {"value": 100, "unit": "rpm"}
